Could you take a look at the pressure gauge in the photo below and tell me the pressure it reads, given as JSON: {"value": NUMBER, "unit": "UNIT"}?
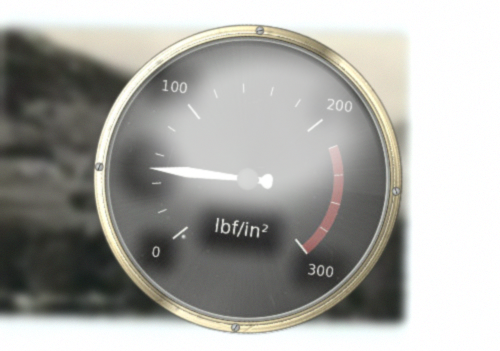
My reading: {"value": 50, "unit": "psi"}
